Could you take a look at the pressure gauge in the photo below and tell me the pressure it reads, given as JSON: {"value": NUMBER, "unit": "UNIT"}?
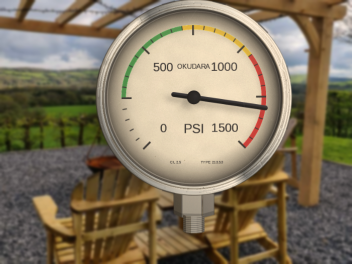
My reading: {"value": 1300, "unit": "psi"}
